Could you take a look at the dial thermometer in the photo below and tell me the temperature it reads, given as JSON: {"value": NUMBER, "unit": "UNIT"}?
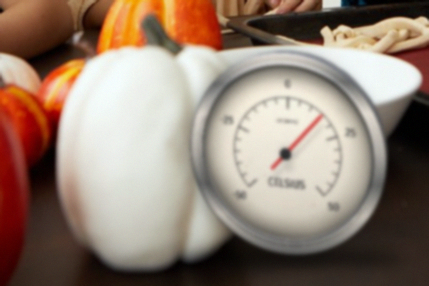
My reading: {"value": 15, "unit": "°C"}
